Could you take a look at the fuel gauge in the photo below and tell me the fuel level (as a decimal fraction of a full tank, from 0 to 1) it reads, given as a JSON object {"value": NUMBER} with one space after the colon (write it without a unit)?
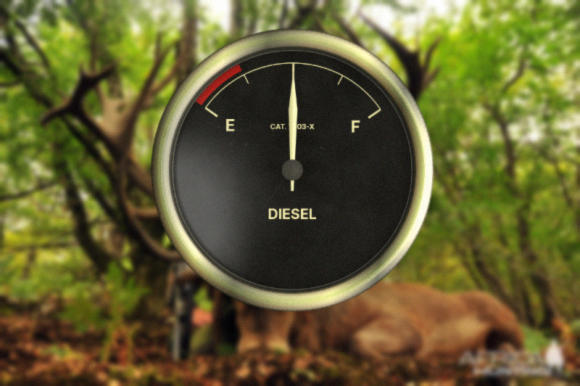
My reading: {"value": 0.5}
